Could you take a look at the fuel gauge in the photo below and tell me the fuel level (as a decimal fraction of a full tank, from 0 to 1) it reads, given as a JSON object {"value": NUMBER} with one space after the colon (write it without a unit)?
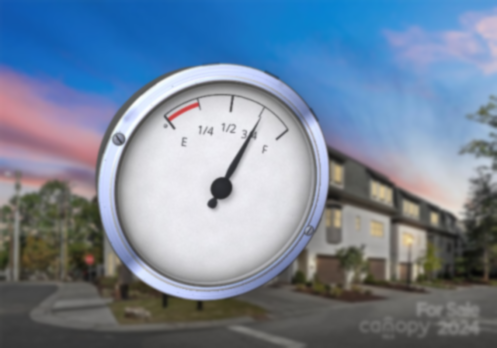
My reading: {"value": 0.75}
